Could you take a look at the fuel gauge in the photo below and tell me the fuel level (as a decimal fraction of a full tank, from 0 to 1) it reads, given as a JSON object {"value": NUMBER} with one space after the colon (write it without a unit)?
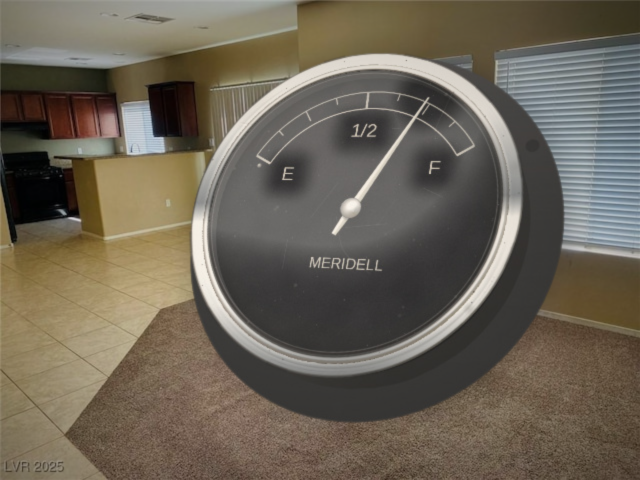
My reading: {"value": 0.75}
